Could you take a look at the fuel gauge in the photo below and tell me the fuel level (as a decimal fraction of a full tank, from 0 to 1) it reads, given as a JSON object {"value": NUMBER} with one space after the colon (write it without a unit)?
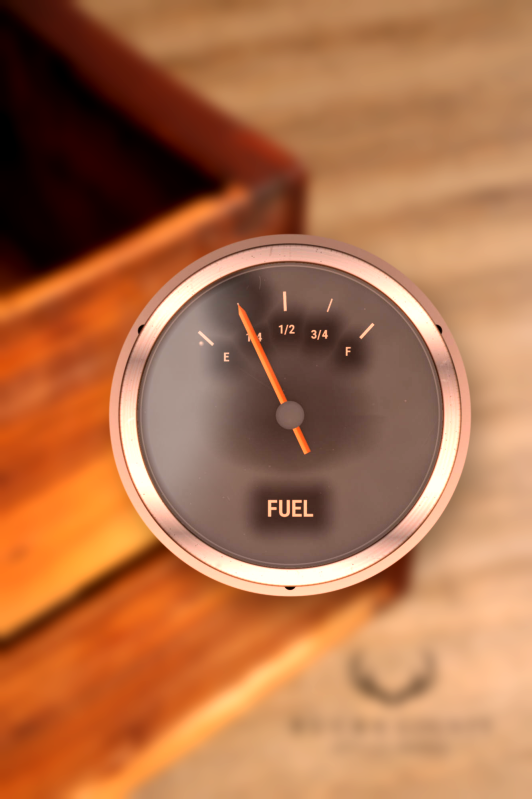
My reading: {"value": 0.25}
